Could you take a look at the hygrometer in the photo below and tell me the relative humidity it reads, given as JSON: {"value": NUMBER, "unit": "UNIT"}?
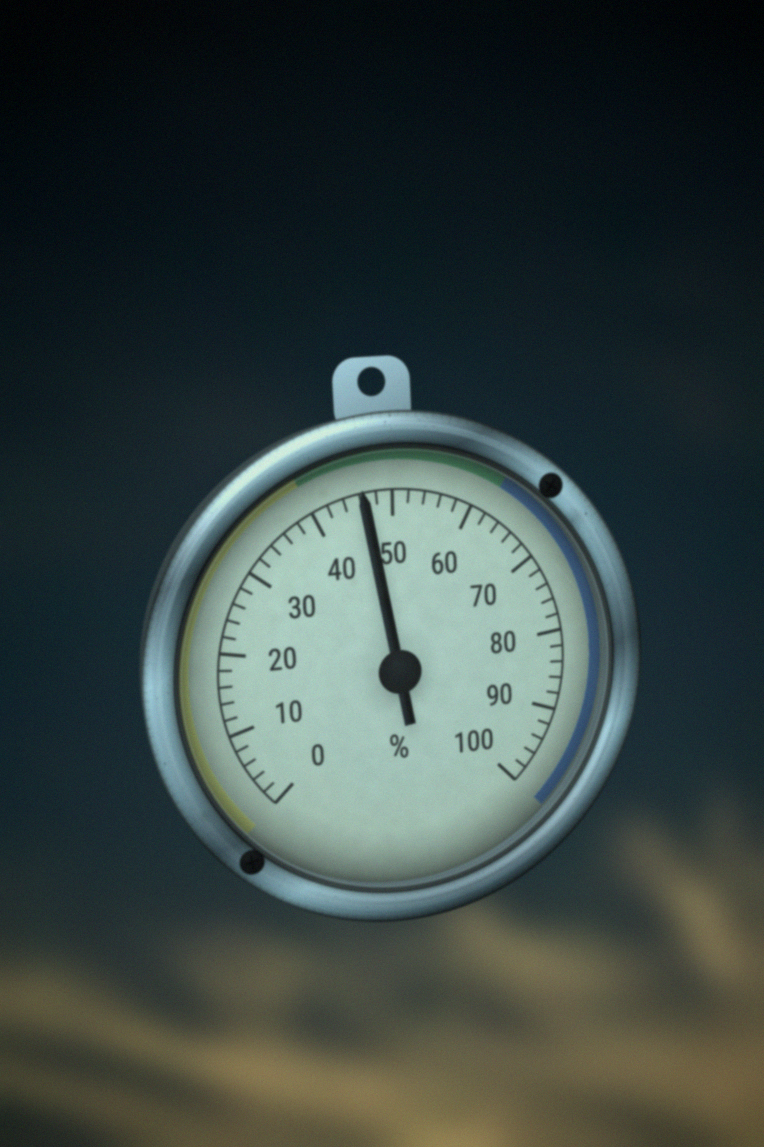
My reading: {"value": 46, "unit": "%"}
